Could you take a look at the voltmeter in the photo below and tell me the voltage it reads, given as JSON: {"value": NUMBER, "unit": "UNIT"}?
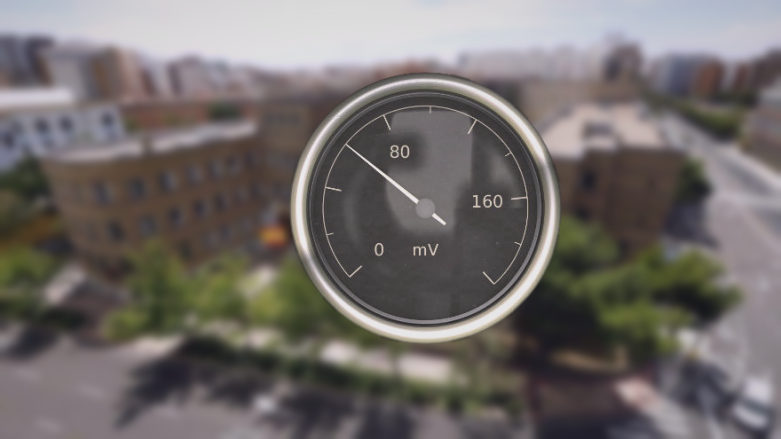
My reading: {"value": 60, "unit": "mV"}
